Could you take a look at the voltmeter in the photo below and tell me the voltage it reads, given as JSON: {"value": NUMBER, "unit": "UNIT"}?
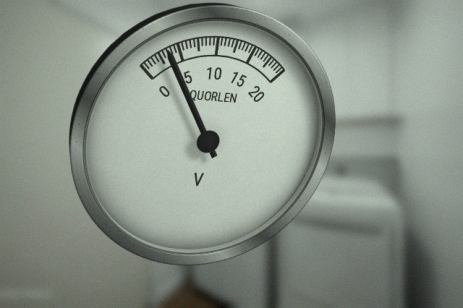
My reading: {"value": 3.5, "unit": "V"}
